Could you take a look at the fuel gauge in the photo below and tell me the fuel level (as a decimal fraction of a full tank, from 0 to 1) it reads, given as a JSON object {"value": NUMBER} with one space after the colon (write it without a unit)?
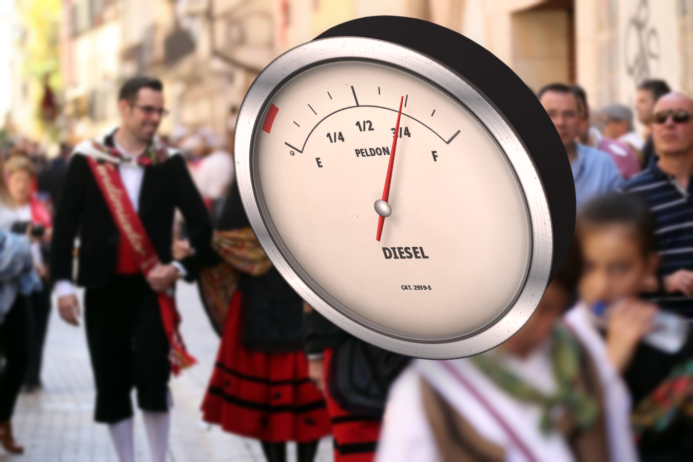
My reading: {"value": 0.75}
